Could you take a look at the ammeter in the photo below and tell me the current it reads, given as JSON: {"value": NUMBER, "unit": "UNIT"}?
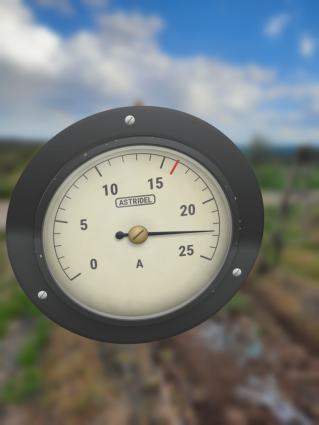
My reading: {"value": 22.5, "unit": "A"}
